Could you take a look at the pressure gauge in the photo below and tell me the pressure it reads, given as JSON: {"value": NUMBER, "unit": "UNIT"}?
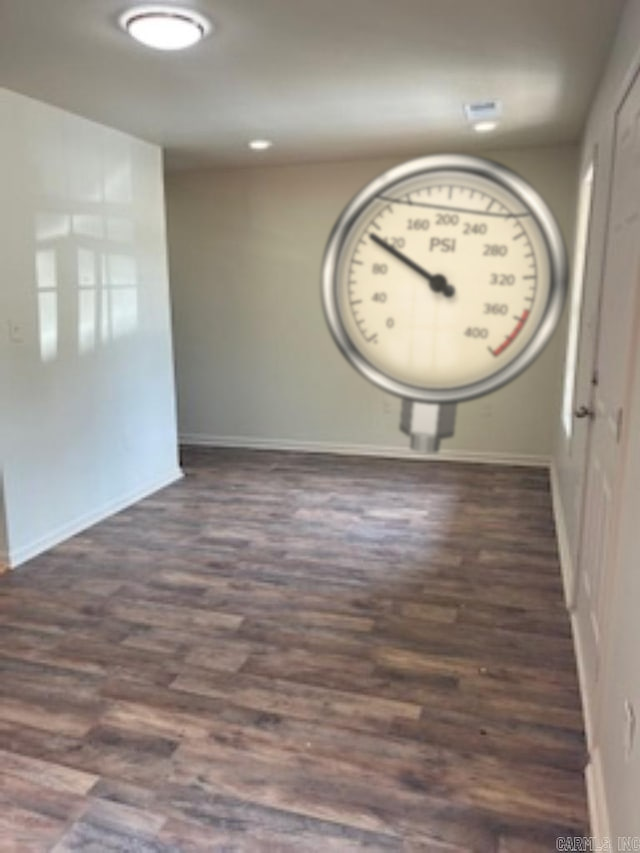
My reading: {"value": 110, "unit": "psi"}
